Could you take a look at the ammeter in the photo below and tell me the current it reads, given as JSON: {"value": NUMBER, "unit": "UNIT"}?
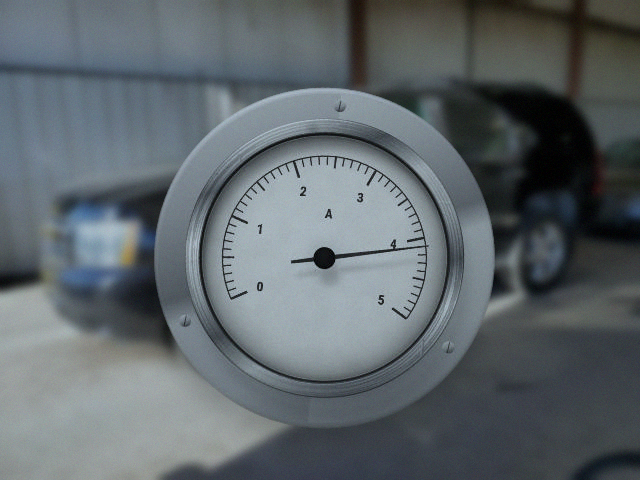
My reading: {"value": 4.1, "unit": "A"}
